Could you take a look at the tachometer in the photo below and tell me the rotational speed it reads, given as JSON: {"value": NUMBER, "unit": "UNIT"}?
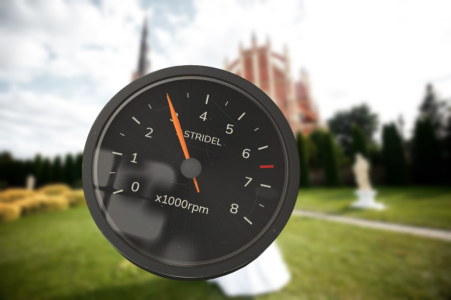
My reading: {"value": 3000, "unit": "rpm"}
